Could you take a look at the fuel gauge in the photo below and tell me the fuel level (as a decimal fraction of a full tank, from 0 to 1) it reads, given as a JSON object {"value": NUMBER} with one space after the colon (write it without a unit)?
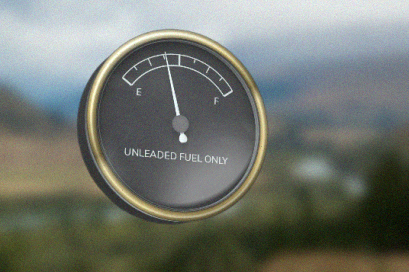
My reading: {"value": 0.375}
